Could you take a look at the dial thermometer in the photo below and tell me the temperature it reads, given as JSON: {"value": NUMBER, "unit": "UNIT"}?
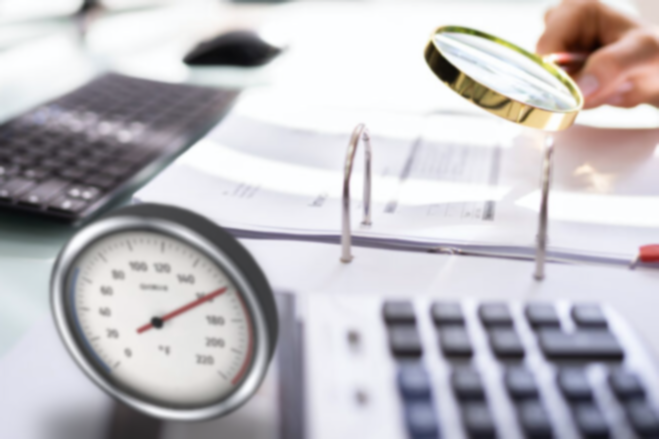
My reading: {"value": 160, "unit": "°F"}
